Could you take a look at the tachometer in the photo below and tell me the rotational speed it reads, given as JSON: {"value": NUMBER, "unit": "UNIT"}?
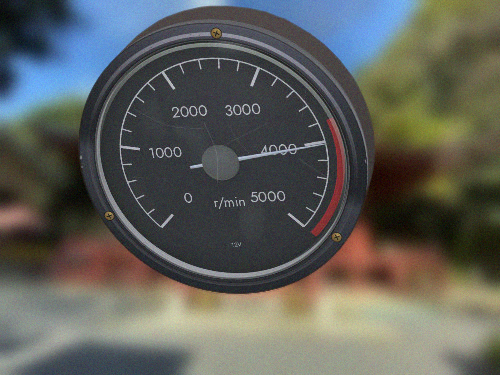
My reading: {"value": 4000, "unit": "rpm"}
